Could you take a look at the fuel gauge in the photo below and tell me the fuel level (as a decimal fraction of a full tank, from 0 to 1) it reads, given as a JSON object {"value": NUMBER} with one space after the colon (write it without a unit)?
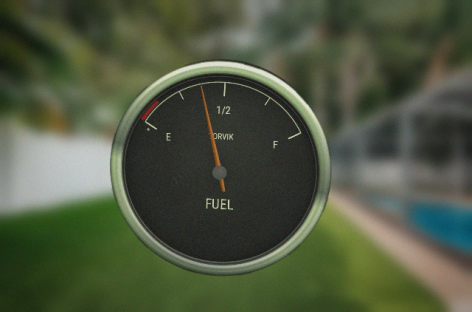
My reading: {"value": 0.375}
